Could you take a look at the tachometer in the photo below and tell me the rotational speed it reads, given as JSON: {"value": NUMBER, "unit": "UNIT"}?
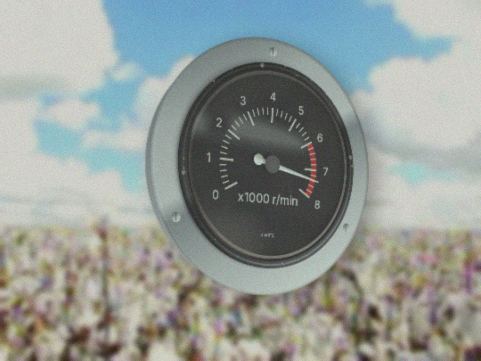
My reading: {"value": 7400, "unit": "rpm"}
